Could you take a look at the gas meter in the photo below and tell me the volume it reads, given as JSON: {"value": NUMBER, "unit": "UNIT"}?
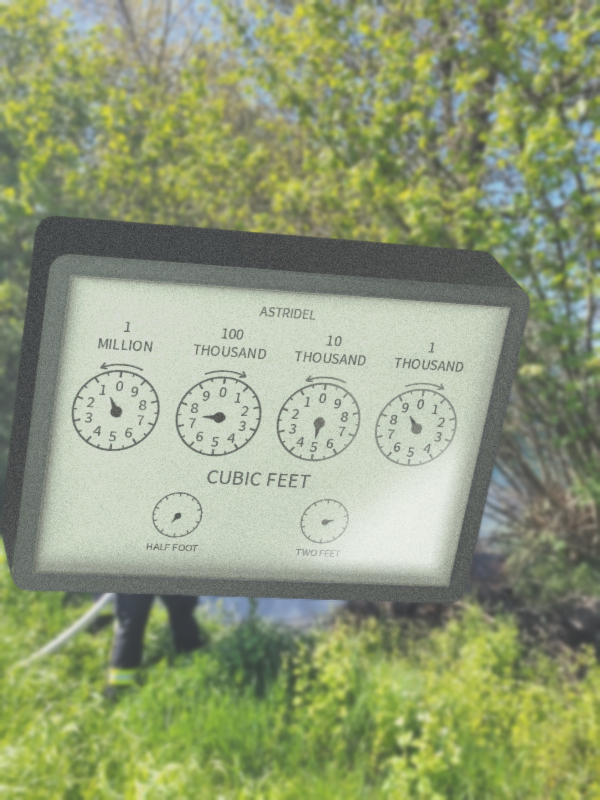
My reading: {"value": 74900, "unit": "ft³"}
